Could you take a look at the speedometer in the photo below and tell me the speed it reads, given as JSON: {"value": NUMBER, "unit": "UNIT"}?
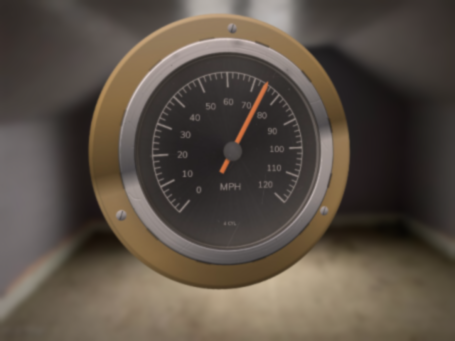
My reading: {"value": 74, "unit": "mph"}
